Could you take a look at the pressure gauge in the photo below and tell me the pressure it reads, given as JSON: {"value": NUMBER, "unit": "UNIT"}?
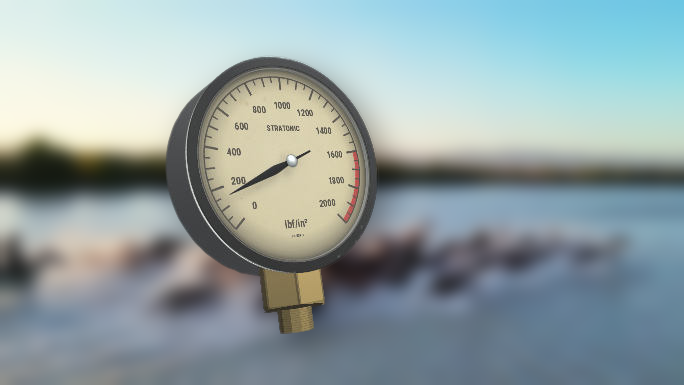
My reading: {"value": 150, "unit": "psi"}
